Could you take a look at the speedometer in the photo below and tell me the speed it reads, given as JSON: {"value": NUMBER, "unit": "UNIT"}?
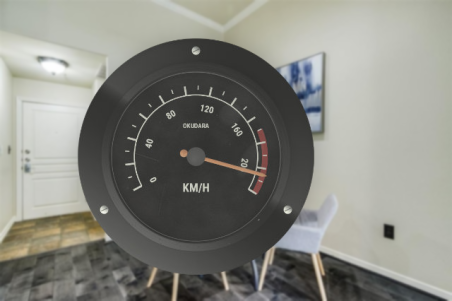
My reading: {"value": 205, "unit": "km/h"}
